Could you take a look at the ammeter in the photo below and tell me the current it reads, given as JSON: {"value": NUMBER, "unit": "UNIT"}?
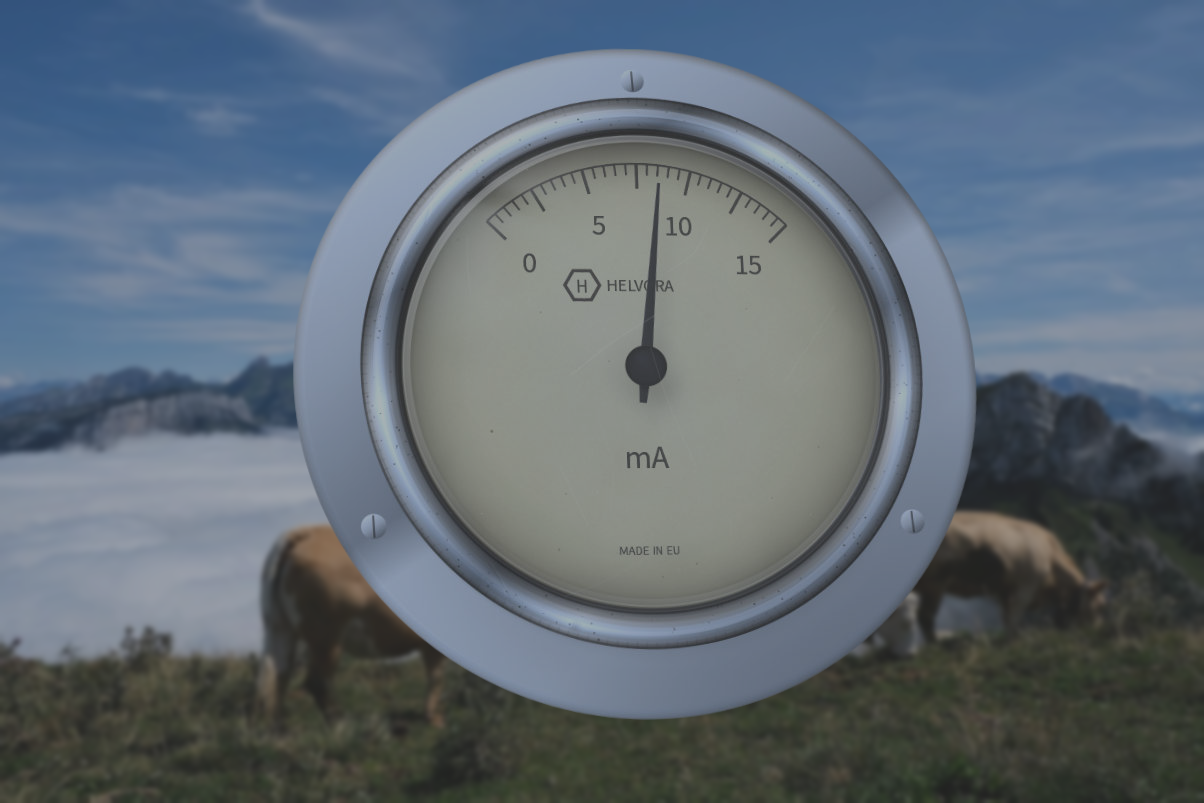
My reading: {"value": 8.5, "unit": "mA"}
